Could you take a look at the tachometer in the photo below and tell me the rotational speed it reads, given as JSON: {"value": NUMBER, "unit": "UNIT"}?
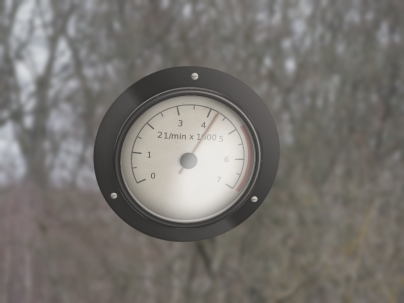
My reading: {"value": 4250, "unit": "rpm"}
